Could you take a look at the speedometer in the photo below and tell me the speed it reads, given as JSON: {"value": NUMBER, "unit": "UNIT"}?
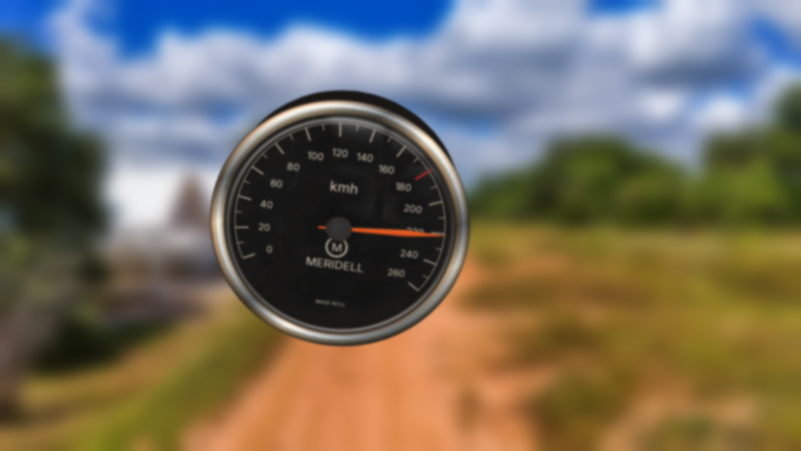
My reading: {"value": 220, "unit": "km/h"}
